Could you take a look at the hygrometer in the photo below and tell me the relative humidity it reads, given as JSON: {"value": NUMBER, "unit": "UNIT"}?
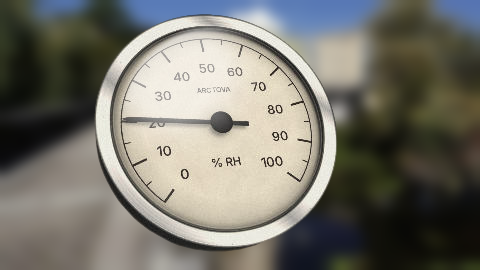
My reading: {"value": 20, "unit": "%"}
